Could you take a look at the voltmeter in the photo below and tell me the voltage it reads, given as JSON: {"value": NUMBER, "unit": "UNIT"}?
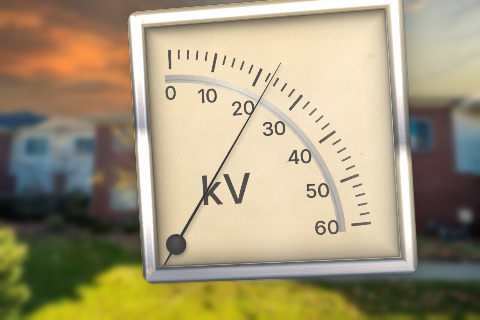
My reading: {"value": 23, "unit": "kV"}
